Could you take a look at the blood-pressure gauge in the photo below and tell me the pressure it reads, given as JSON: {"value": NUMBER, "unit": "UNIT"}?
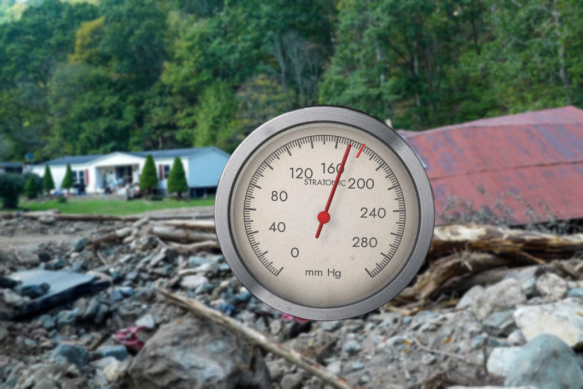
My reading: {"value": 170, "unit": "mmHg"}
